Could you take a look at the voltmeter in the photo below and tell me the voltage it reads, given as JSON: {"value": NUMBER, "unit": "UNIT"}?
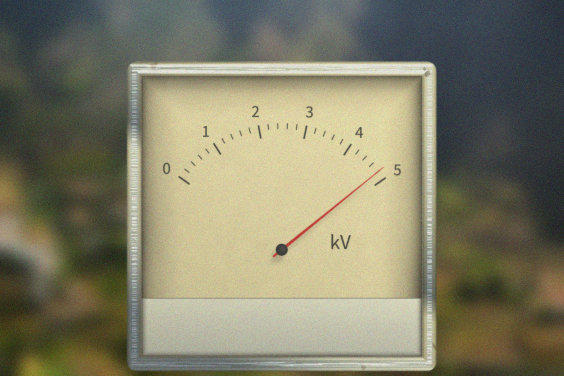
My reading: {"value": 4.8, "unit": "kV"}
